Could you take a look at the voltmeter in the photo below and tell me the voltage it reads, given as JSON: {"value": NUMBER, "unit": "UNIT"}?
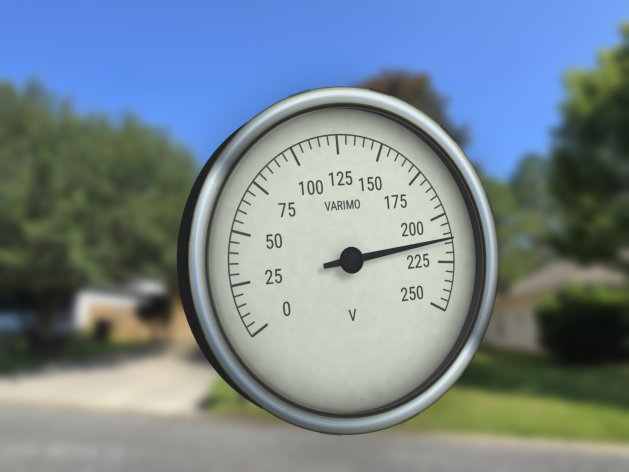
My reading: {"value": 212.5, "unit": "V"}
